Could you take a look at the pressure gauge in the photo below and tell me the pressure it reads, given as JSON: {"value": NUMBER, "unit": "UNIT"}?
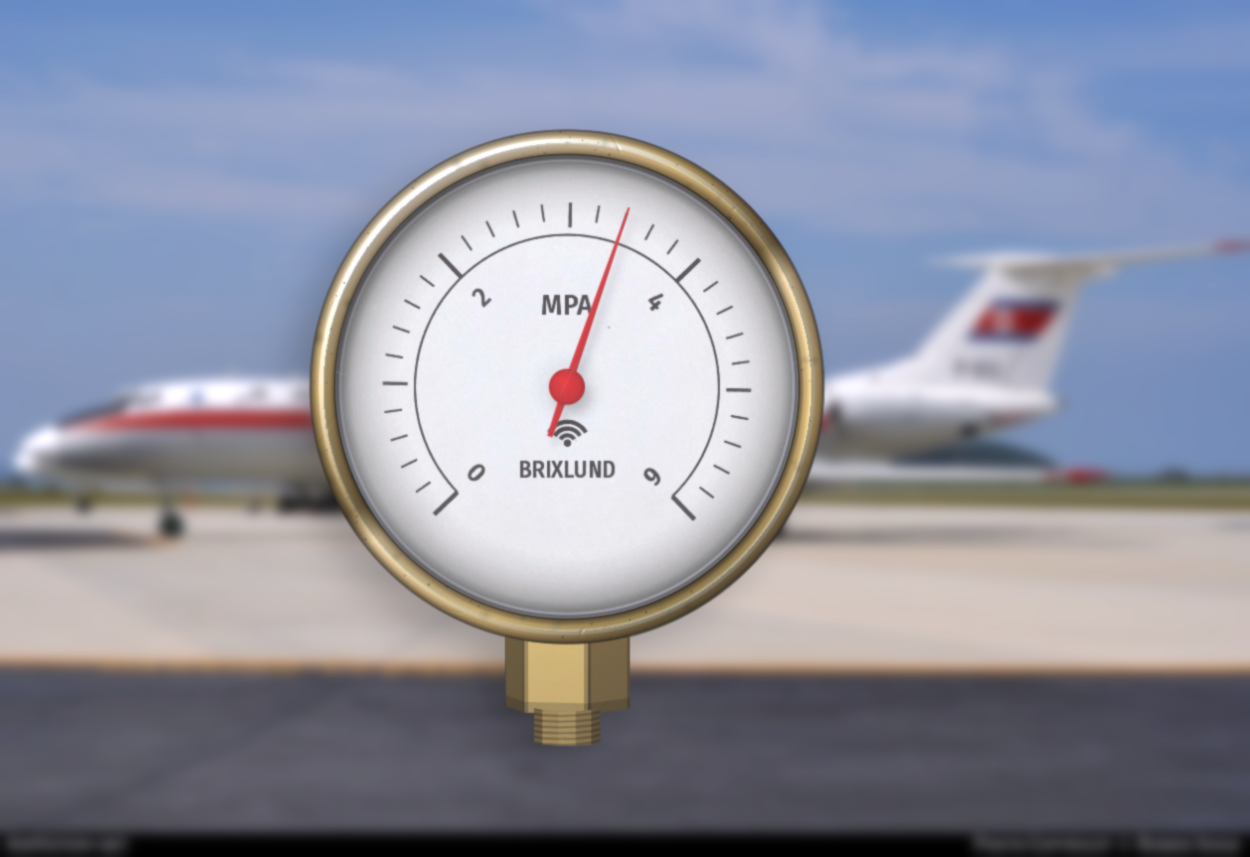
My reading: {"value": 3.4, "unit": "MPa"}
